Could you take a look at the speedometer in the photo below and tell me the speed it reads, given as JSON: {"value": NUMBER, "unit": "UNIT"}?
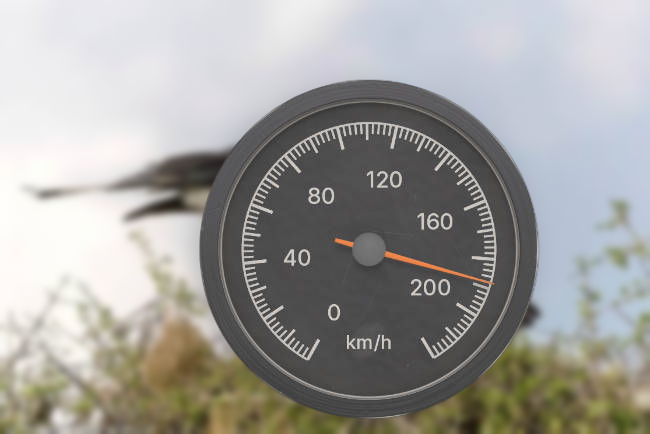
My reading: {"value": 188, "unit": "km/h"}
